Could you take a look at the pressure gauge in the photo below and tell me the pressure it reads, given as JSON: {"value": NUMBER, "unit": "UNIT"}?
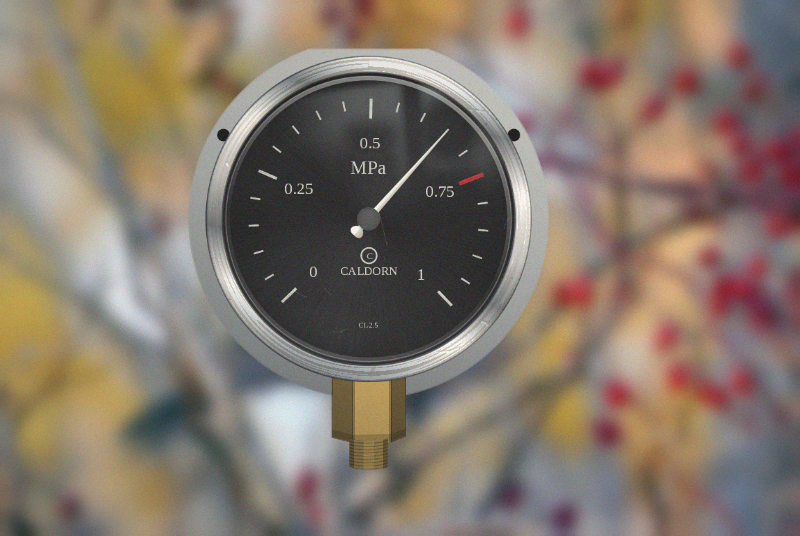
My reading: {"value": 0.65, "unit": "MPa"}
